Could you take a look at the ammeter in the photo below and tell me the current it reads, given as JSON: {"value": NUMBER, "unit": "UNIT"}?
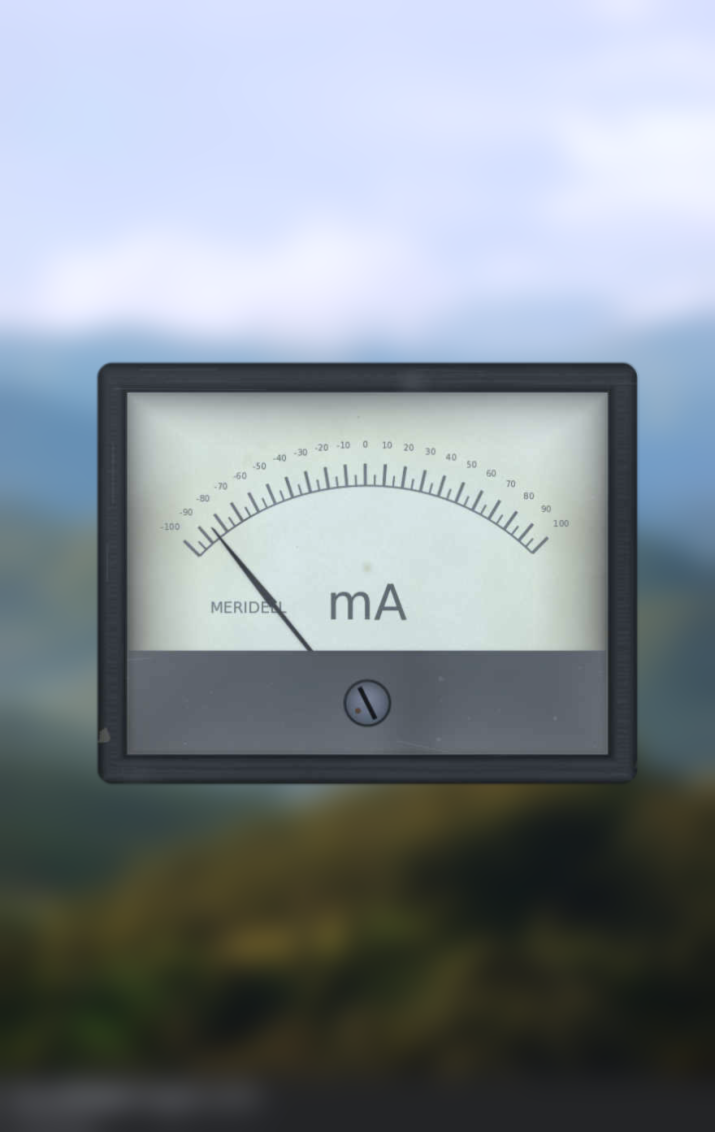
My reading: {"value": -85, "unit": "mA"}
